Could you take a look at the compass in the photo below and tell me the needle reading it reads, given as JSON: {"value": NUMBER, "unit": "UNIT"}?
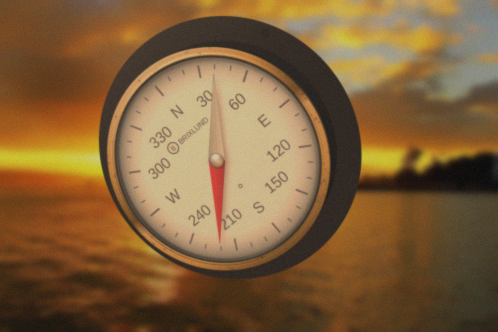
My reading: {"value": 220, "unit": "°"}
